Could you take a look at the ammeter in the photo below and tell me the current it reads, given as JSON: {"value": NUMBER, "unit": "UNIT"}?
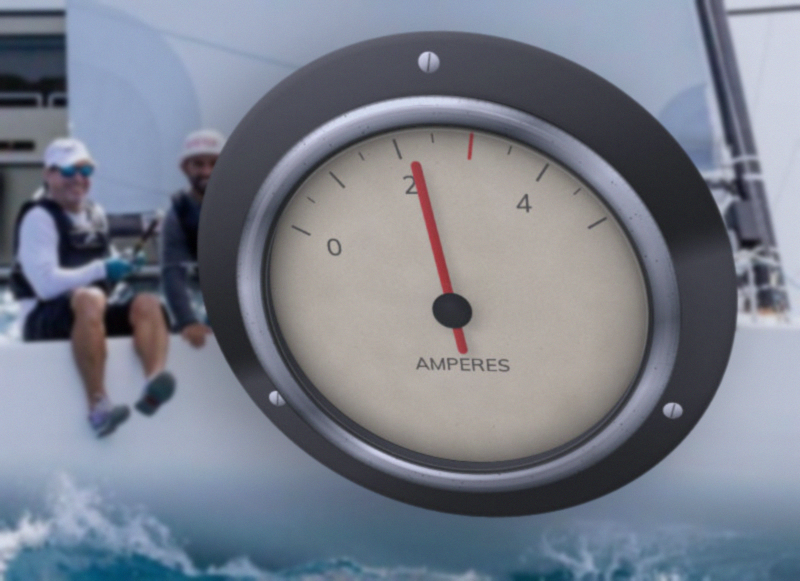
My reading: {"value": 2.25, "unit": "A"}
